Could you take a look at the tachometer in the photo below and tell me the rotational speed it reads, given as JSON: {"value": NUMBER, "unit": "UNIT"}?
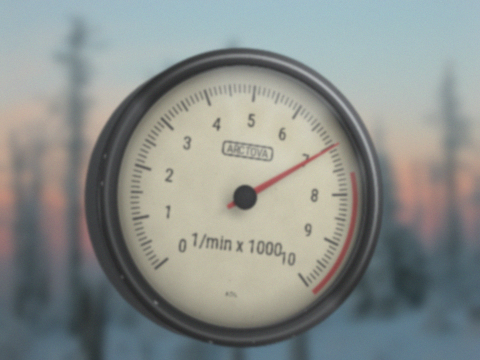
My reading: {"value": 7000, "unit": "rpm"}
